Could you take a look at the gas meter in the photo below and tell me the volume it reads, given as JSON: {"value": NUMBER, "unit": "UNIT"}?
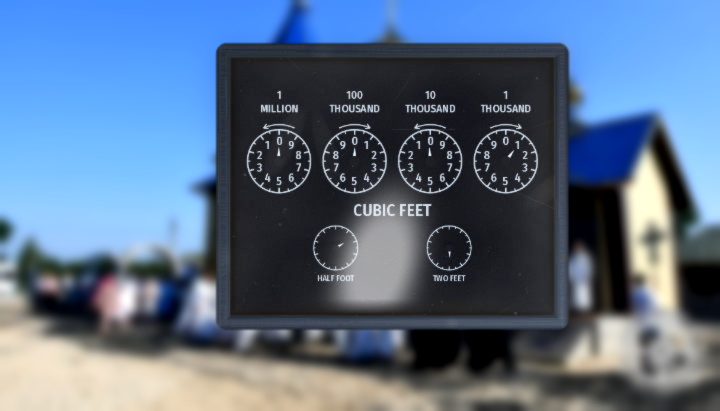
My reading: {"value": 100, "unit": "ft³"}
